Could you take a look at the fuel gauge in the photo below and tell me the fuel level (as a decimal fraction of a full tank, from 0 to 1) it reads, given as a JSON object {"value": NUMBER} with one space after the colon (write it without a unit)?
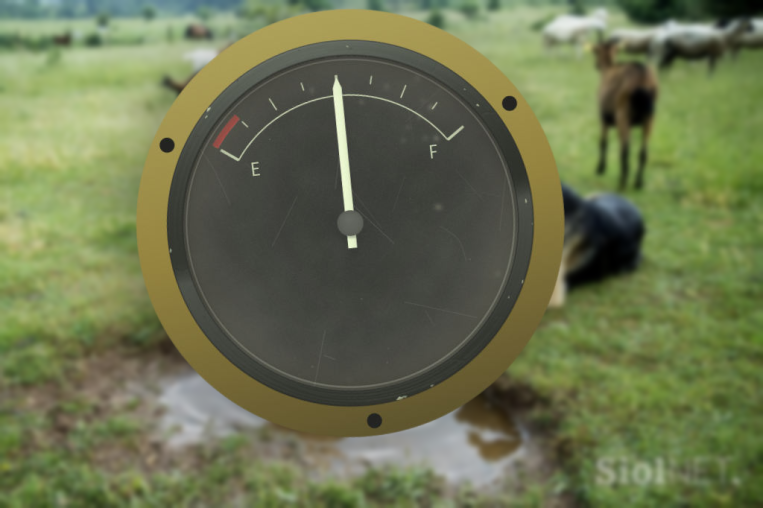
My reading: {"value": 0.5}
